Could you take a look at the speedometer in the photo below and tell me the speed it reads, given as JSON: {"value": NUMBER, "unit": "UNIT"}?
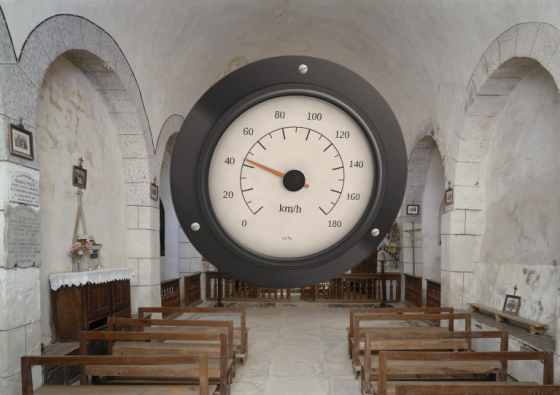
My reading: {"value": 45, "unit": "km/h"}
